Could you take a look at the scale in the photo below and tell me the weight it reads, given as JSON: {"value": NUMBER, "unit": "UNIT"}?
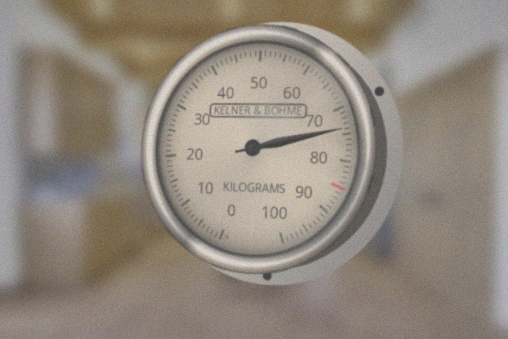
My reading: {"value": 74, "unit": "kg"}
